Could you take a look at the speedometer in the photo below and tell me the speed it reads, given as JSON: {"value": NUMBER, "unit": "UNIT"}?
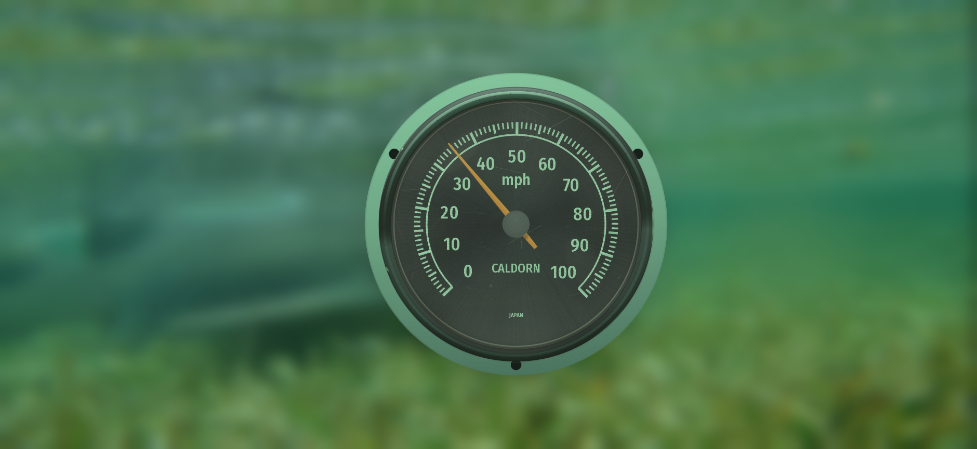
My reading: {"value": 35, "unit": "mph"}
